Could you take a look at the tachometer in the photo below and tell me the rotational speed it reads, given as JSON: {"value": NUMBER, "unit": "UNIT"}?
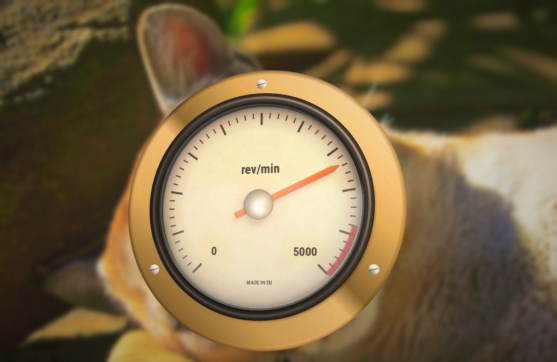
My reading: {"value": 3700, "unit": "rpm"}
